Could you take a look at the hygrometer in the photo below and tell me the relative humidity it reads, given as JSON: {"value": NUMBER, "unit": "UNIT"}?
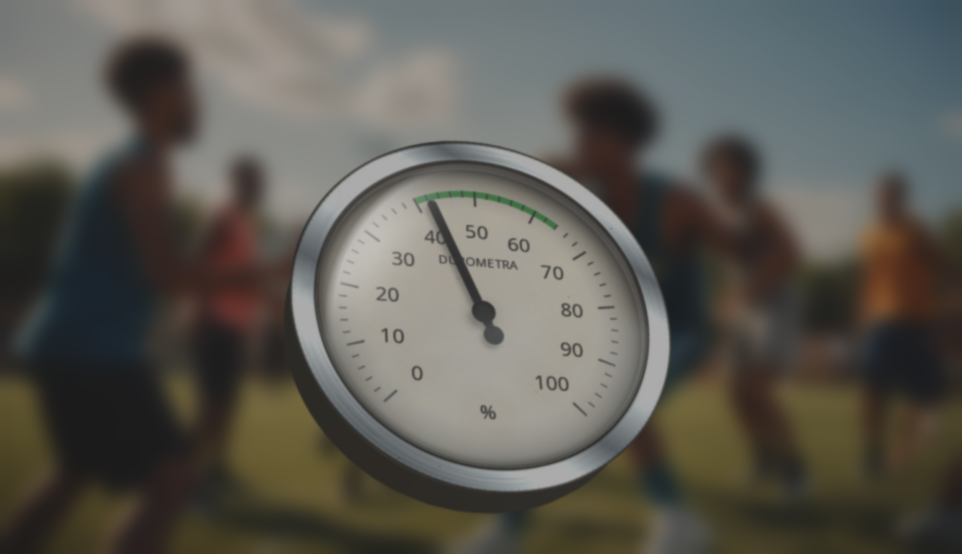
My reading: {"value": 42, "unit": "%"}
